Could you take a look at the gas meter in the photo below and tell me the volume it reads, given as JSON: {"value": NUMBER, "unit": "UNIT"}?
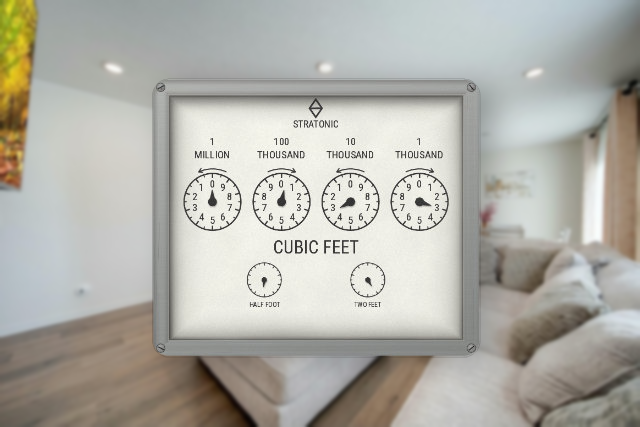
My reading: {"value": 3300, "unit": "ft³"}
